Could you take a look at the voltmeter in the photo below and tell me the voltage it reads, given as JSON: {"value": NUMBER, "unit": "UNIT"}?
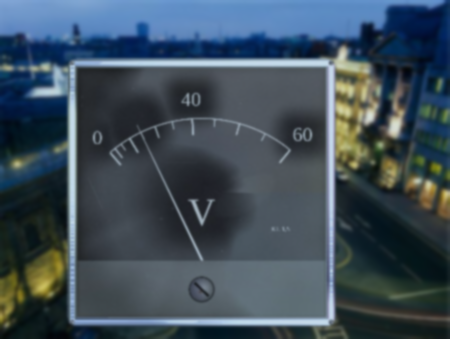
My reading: {"value": 25, "unit": "V"}
